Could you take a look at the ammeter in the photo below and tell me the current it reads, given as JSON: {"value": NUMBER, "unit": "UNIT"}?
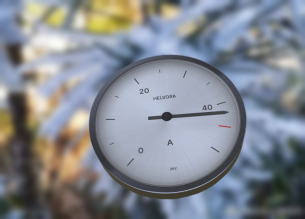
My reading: {"value": 42.5, "unit": "A"}
